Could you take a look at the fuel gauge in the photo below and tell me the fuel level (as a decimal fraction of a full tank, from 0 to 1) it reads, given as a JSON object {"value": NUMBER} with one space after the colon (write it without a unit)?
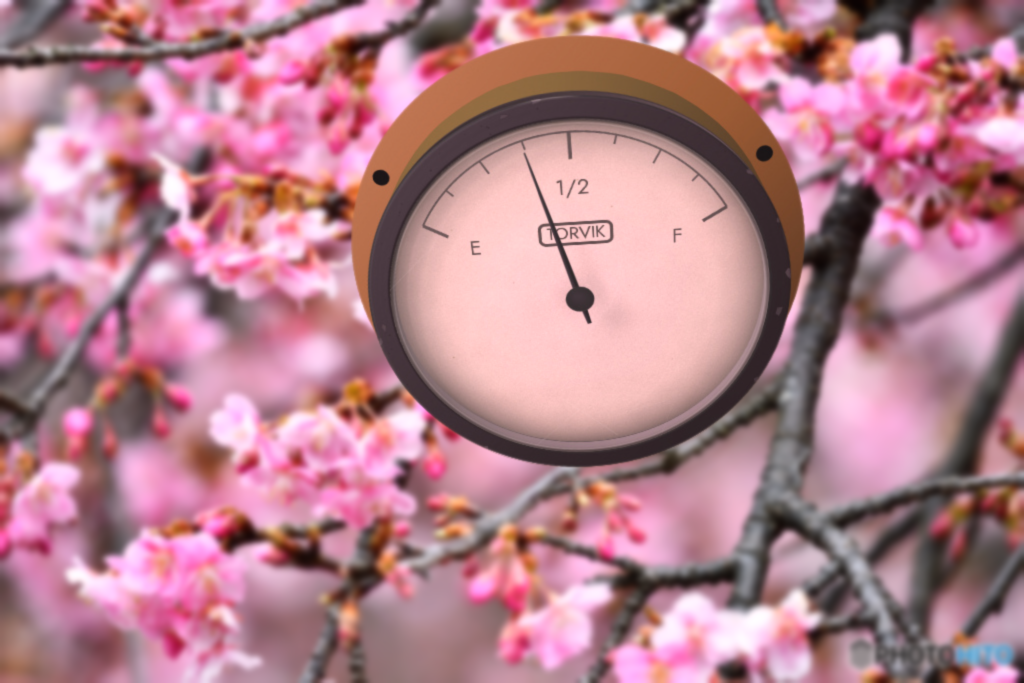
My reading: {"value": 0.375}
